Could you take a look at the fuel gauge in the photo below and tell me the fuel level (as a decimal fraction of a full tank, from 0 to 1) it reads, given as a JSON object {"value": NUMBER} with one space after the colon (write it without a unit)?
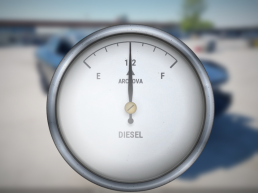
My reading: {"value": 0.5}
